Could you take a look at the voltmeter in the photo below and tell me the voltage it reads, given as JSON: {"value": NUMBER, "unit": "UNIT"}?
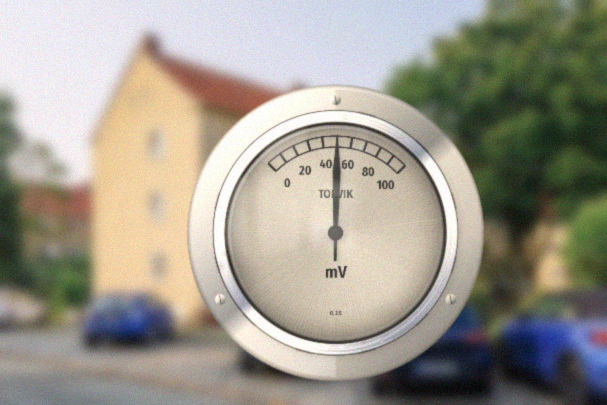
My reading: {"value": 50, "unit": "mV"}
